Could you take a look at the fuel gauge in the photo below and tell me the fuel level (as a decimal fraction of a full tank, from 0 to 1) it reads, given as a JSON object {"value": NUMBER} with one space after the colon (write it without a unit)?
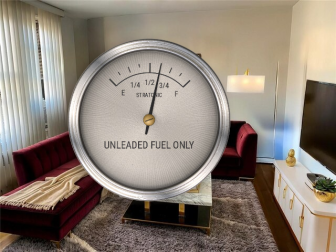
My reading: {"value": 0.625}
